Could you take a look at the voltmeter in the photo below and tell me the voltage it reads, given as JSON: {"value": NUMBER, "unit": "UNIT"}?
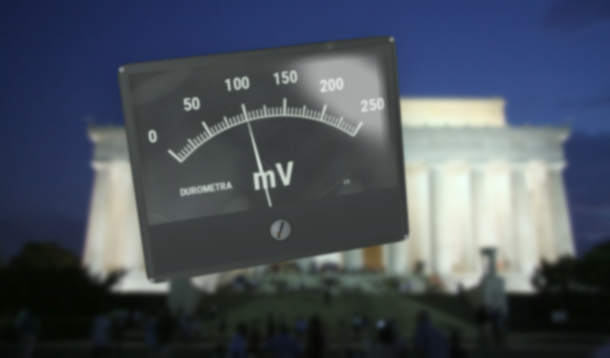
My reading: {"value": 100, "unit": "mV"}
